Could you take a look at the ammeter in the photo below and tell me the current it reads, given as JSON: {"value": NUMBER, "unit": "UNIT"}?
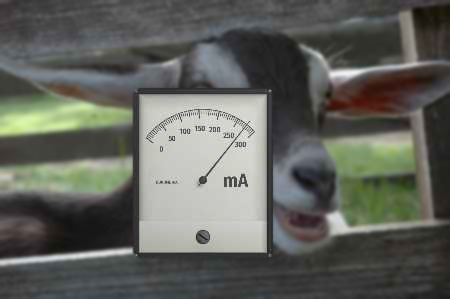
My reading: {"value": 275, "unit": "mA"}
